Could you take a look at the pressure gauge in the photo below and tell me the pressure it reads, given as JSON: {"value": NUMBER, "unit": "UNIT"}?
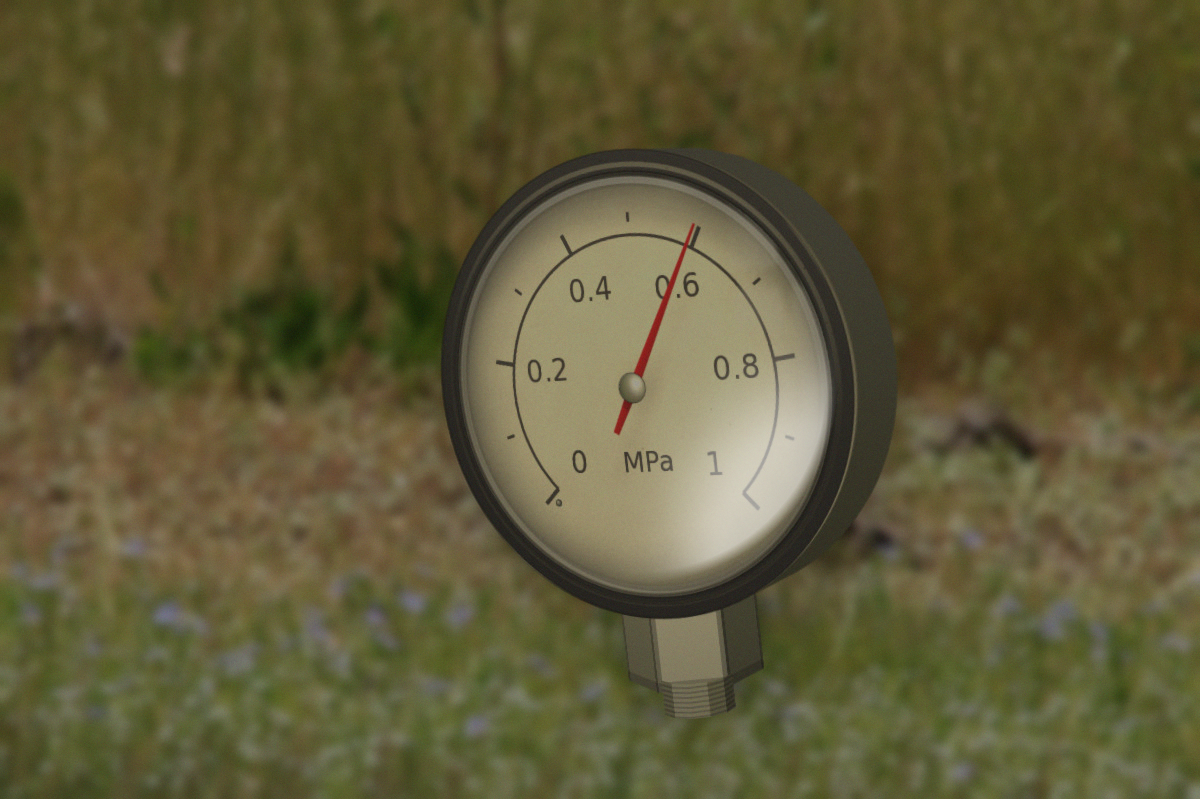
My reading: {"value": 0.6, "unit": "MPa"}
